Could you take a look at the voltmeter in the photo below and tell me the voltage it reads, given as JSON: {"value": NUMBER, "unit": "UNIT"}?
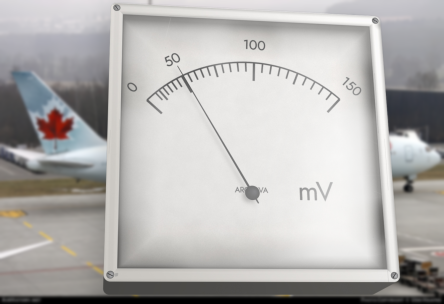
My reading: {"value": 50, "unit": "mV"}
